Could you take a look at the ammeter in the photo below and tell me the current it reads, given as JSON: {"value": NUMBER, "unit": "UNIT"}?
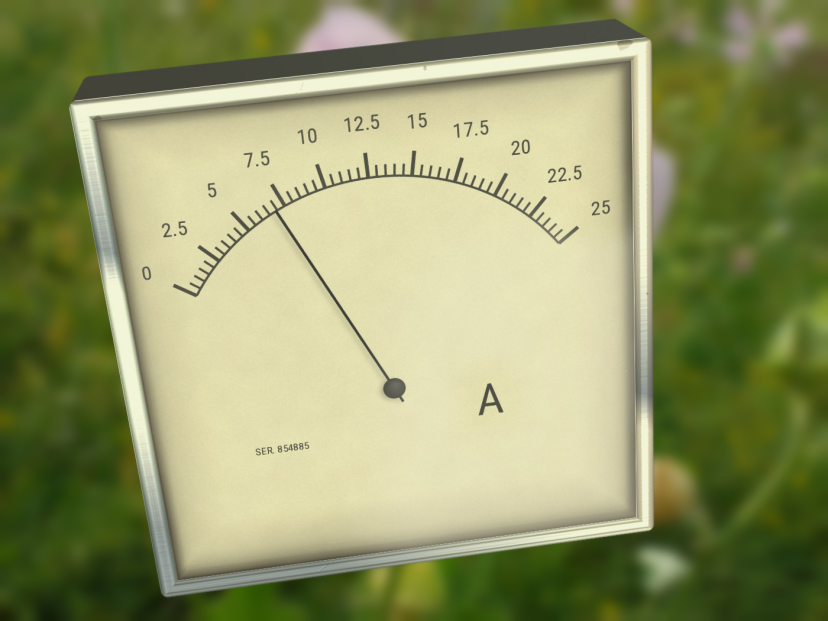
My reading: {"value": 7, "unit": "A"}
